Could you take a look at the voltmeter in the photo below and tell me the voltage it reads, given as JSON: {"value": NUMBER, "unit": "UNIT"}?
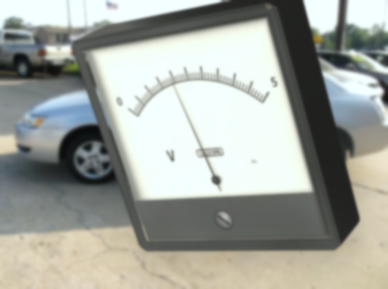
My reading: {"value": 2, "unit": "V"}
